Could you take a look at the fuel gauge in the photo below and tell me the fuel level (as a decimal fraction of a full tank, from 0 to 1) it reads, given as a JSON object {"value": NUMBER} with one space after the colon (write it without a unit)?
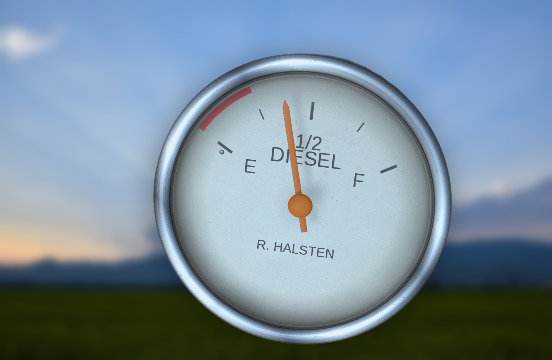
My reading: {"value": 0.375}
